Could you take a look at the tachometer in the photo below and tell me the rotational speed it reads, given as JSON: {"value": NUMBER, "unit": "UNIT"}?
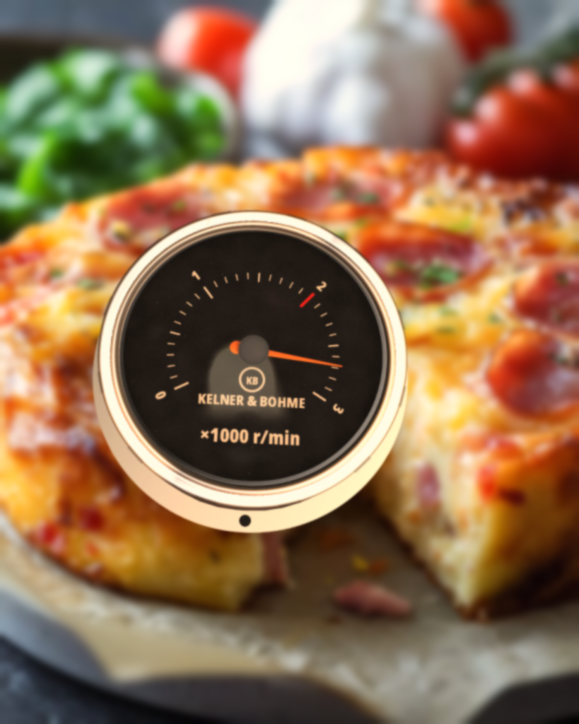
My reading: {"value": 2700, "unit": "rpm"}
